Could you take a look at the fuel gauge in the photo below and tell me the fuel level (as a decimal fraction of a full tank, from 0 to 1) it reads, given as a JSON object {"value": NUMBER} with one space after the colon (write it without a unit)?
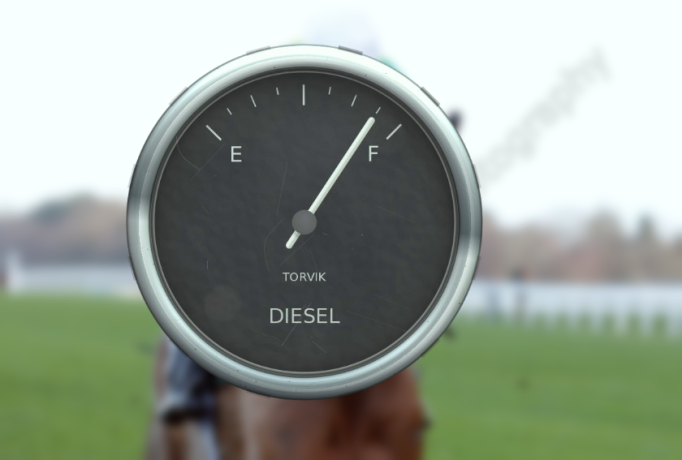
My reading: {"value": 0.875}
